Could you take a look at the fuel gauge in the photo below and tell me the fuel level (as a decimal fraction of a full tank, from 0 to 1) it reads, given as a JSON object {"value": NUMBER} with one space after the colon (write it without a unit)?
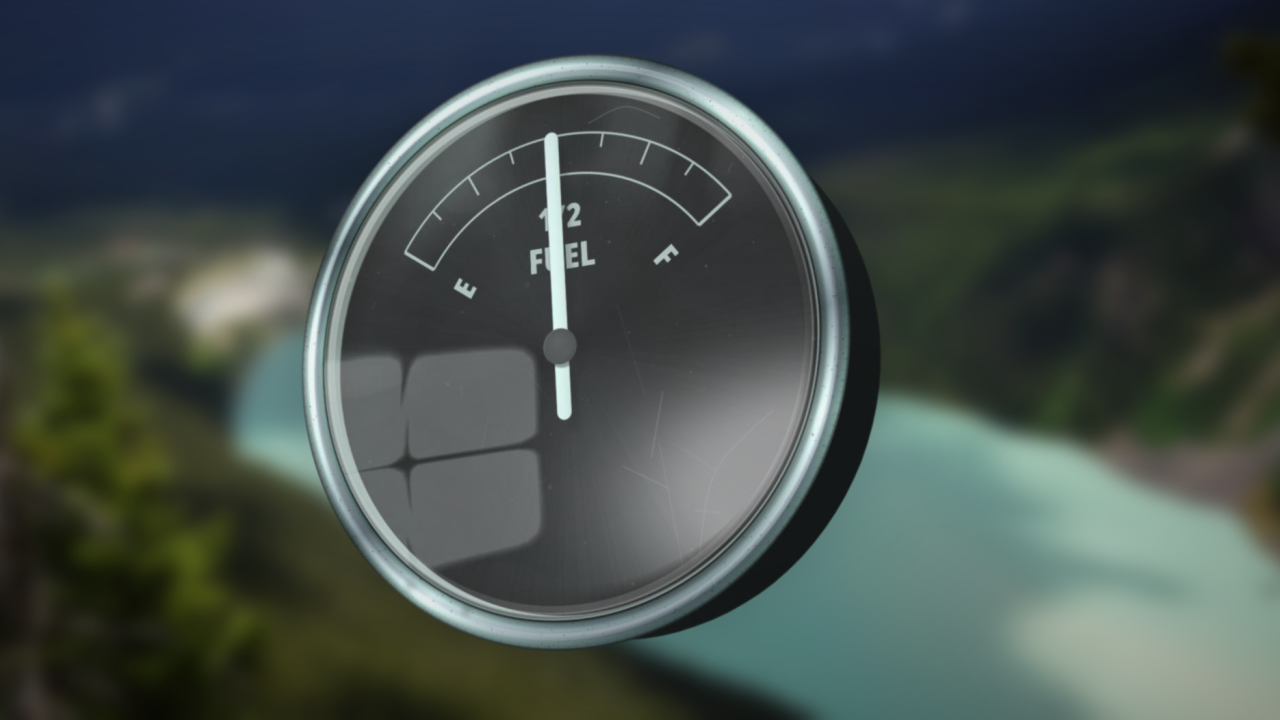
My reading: {"value": 0.5}
